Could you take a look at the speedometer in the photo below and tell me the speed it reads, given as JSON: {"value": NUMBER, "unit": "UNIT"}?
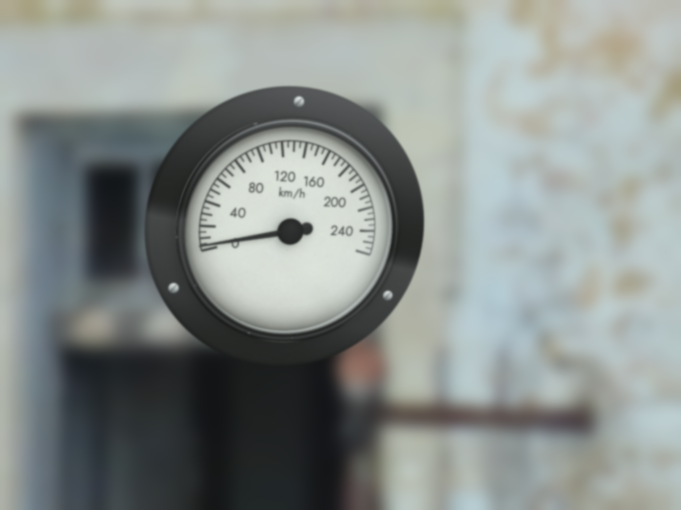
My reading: {"value": 5, "unit": "km/h"}
